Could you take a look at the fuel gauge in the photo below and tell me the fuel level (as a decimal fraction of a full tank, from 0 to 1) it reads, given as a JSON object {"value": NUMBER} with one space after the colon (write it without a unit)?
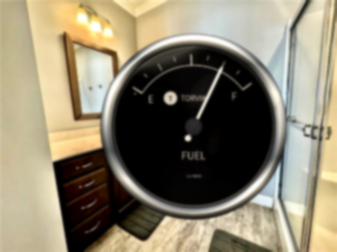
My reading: {"value": 0.75}
